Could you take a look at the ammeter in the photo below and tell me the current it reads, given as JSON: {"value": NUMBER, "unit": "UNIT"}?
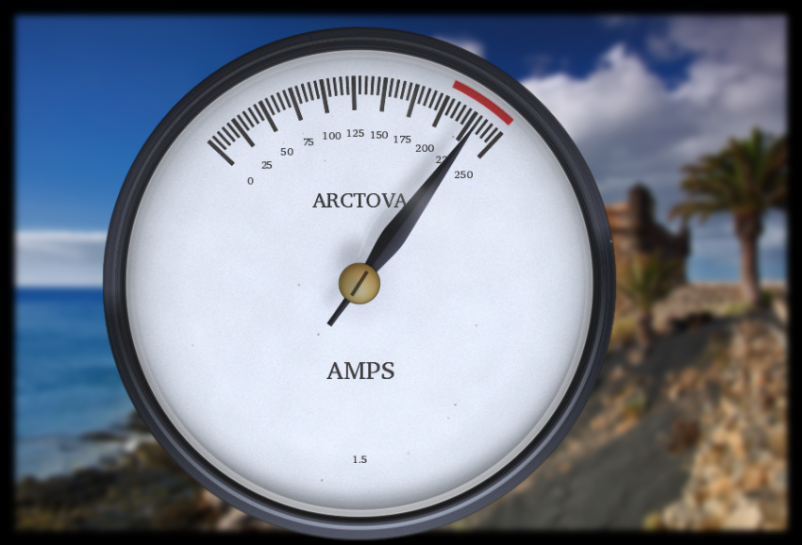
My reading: {"value": 230, "unit": "A"}
